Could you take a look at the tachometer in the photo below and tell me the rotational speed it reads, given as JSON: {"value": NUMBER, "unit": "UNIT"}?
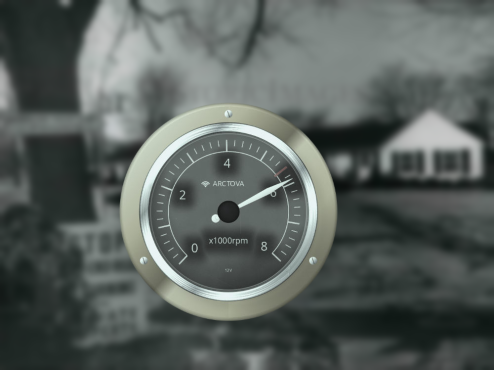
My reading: {"value": 5900, "unit": "rpm"}
